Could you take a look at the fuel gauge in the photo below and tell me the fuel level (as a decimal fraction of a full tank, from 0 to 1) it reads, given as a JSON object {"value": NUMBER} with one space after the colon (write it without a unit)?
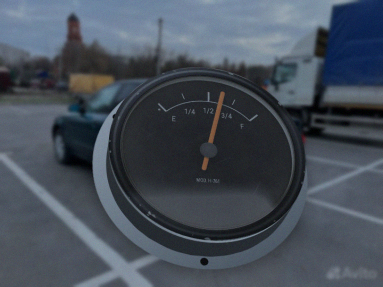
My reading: {"value": 0.625}
